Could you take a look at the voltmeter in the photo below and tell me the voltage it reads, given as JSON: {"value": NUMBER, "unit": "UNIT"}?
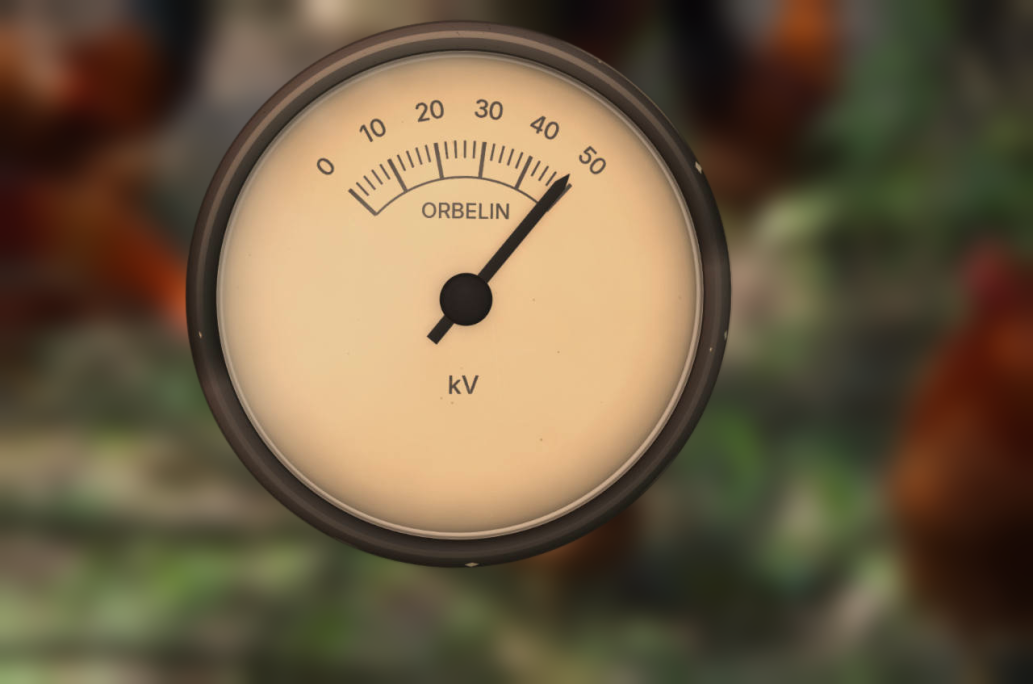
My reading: {"value": 48, "unit": "kV"}
